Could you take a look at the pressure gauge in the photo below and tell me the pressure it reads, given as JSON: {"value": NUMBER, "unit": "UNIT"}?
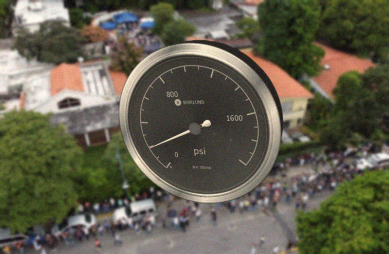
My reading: {"value": 200, "unit": "psi"}
